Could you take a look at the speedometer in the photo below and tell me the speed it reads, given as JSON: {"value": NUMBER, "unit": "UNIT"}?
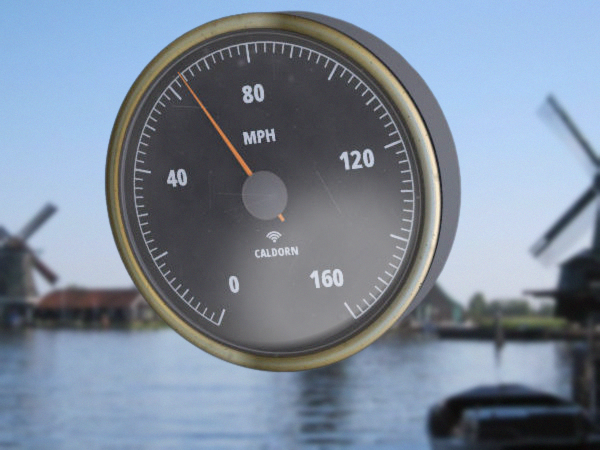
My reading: {"value": 64, "unit": "mph"}
